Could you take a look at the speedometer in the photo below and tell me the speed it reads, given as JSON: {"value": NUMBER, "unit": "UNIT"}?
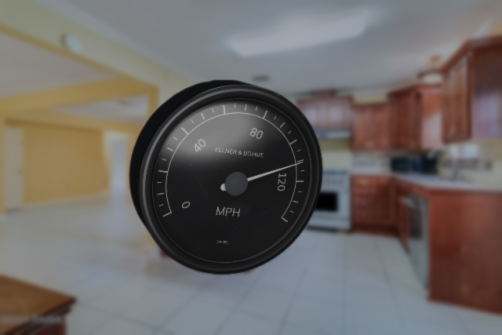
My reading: {"value": 110, "unit": "mph"}
